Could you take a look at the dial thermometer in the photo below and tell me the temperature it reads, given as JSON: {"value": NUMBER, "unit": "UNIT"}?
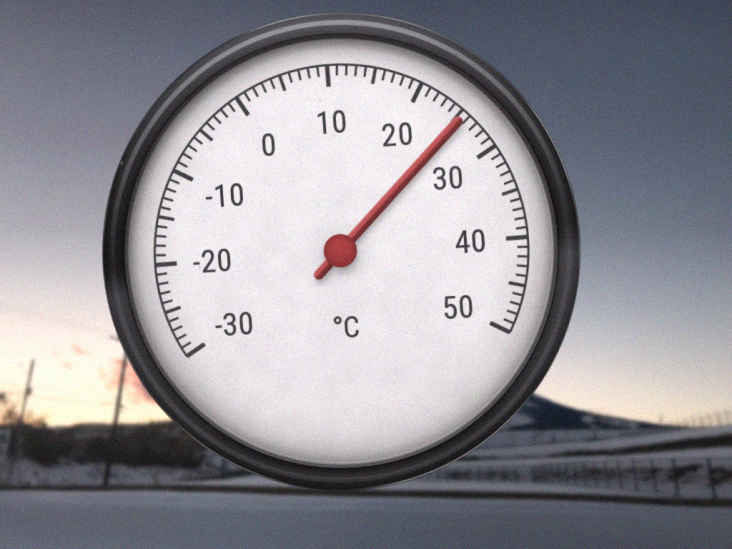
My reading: {"value": 25.5, "unit": "°C"}
